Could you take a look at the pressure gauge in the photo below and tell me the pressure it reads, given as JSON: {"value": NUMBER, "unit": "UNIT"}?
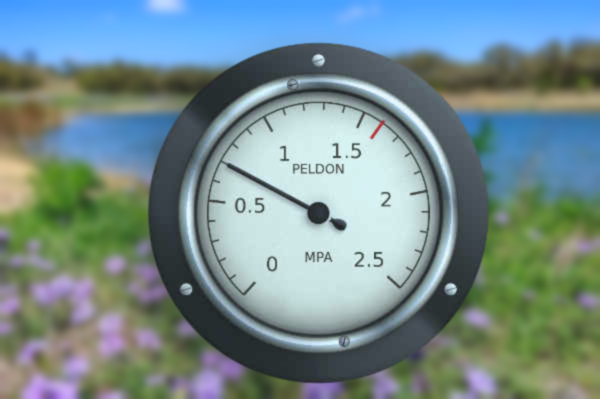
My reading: {"value": 0.7, "unit": "MPa"}
